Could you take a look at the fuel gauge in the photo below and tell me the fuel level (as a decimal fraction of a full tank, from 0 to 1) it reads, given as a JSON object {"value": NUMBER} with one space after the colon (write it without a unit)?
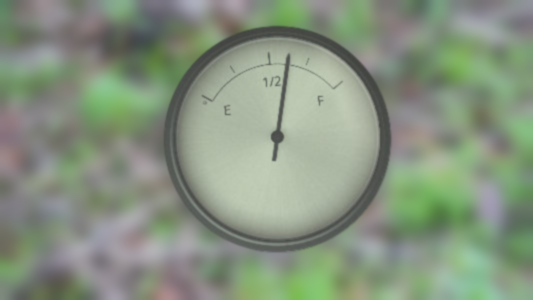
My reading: {"value": 0.625}
